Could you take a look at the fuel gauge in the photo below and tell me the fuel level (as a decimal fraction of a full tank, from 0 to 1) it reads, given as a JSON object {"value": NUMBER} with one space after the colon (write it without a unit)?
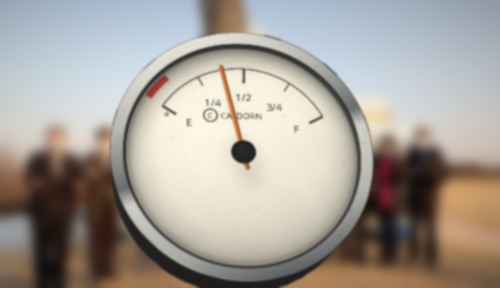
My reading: {"value": 0.375}
